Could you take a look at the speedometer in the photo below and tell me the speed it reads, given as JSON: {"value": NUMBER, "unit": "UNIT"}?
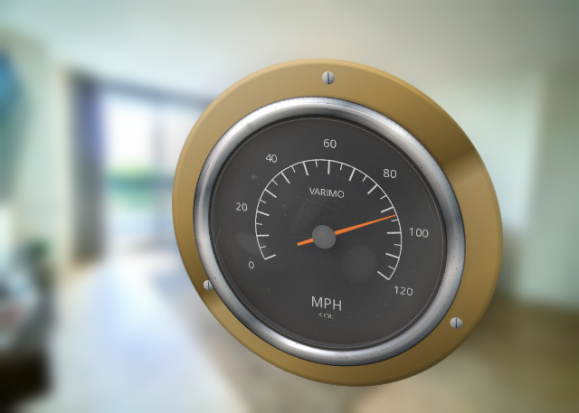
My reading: {"value": 92.5, "unit": "mph"}
